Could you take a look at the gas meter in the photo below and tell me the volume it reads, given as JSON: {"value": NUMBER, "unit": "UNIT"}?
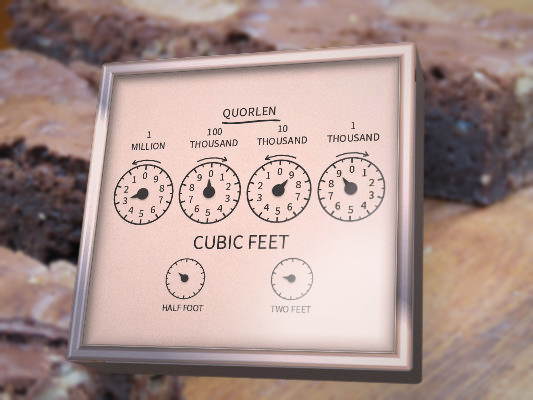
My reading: {"value": 298900, "unit": "ft³"}
